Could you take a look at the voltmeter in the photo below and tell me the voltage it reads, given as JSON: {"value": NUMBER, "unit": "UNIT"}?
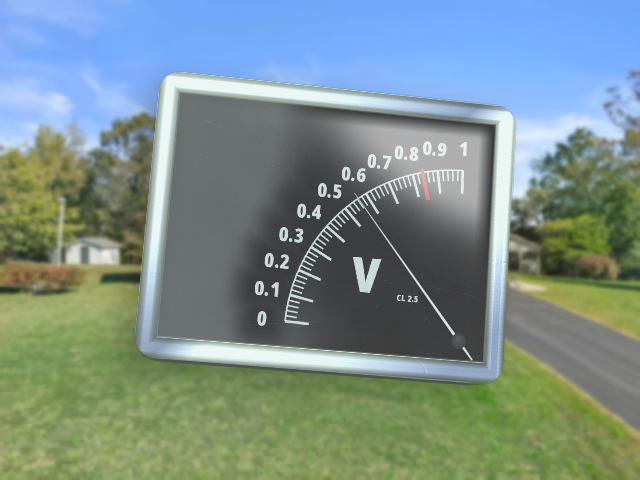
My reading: {"value": 0.56, "unit": "V"}
